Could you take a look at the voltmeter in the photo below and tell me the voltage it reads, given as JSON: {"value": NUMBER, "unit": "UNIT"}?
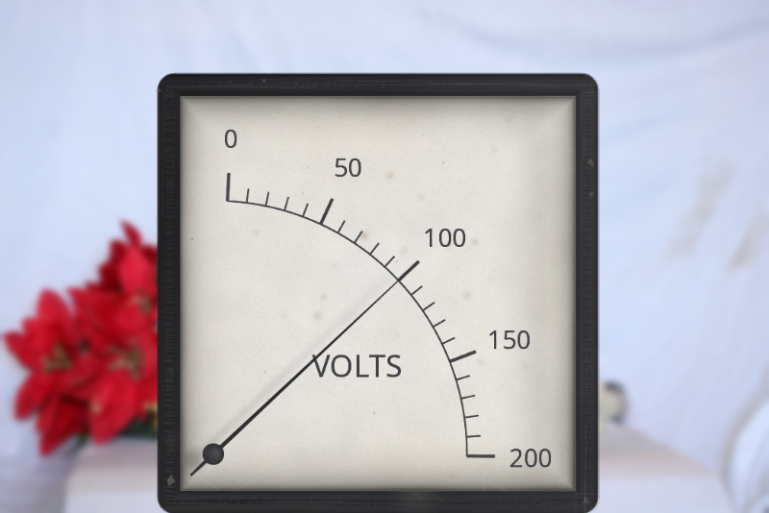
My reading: {"value": 100, "unit": "V"}
